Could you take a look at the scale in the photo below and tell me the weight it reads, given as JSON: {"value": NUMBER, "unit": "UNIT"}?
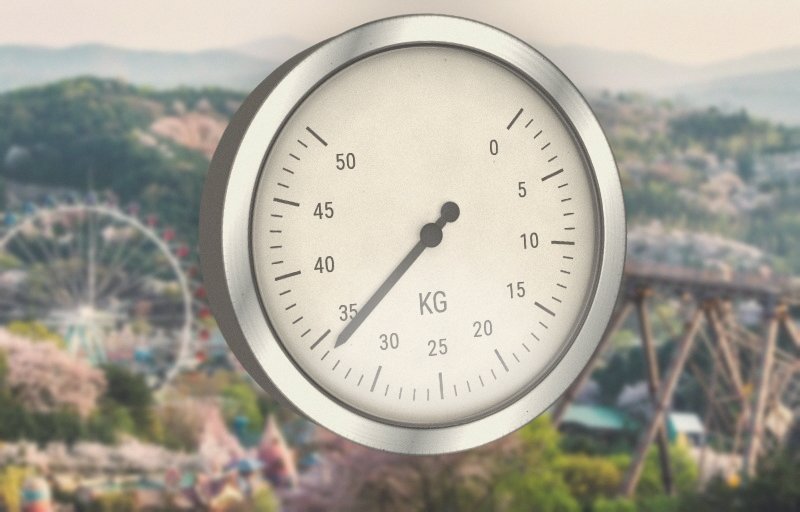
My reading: {"value": 34, "unit": "kg"}
